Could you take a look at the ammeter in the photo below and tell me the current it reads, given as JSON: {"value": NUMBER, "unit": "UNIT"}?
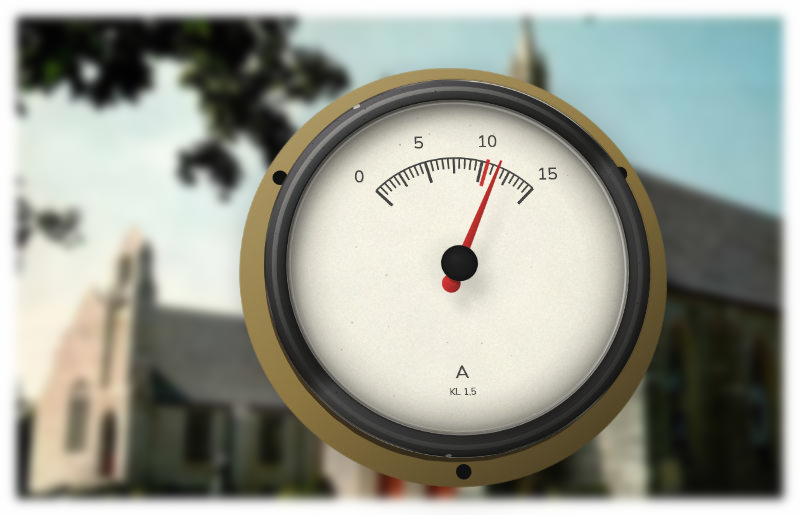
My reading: {"value": 11.5, "unit": "A"}
